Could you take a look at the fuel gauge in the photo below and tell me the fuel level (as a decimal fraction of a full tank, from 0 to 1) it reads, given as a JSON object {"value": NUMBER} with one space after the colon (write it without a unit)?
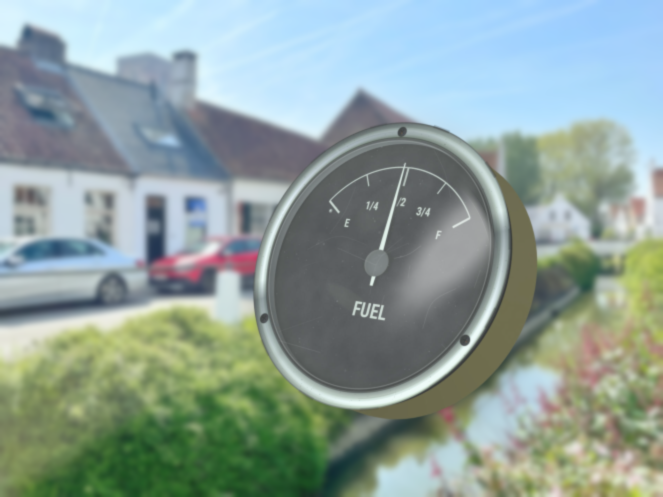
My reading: {"value": 0.5}
